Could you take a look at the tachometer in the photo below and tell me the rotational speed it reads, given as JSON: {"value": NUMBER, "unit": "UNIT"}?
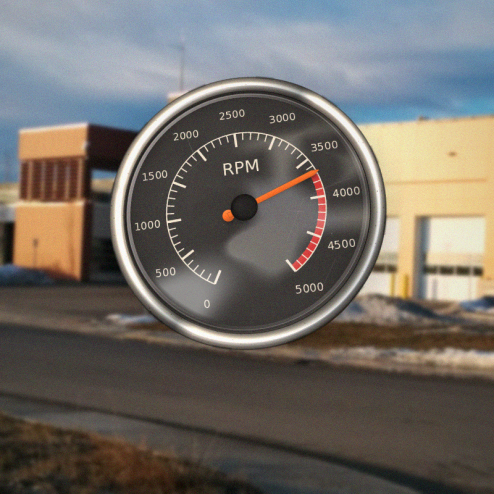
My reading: {"value": 3700, "unit": "rpm"}
